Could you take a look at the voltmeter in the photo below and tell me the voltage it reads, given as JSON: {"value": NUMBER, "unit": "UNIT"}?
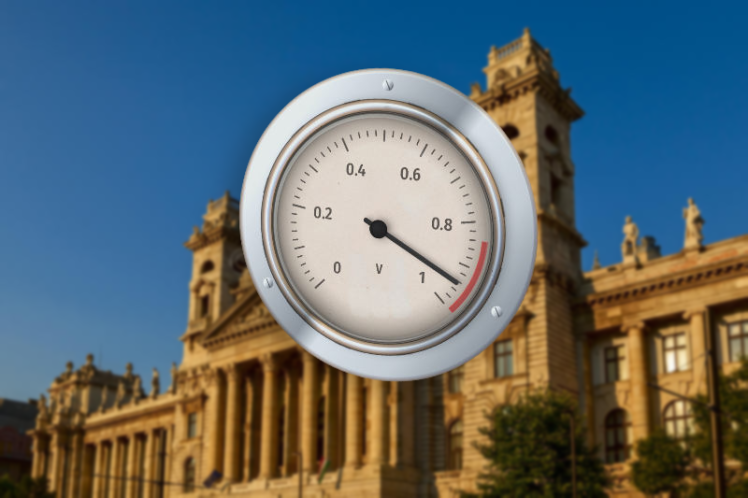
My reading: {"value": 0.94, "unit": "V"}
